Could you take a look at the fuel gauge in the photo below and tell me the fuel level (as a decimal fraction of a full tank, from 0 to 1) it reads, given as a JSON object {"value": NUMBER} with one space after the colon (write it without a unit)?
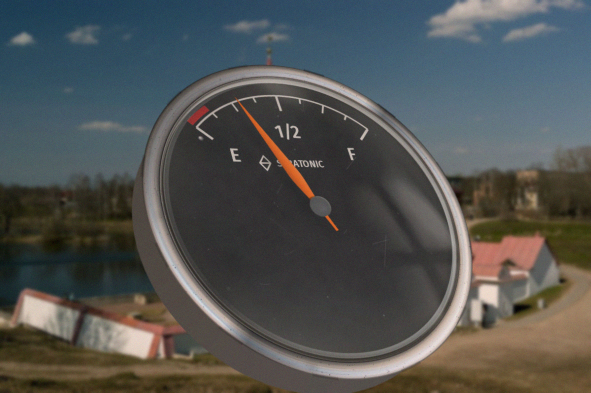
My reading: {"value": 0.25}
